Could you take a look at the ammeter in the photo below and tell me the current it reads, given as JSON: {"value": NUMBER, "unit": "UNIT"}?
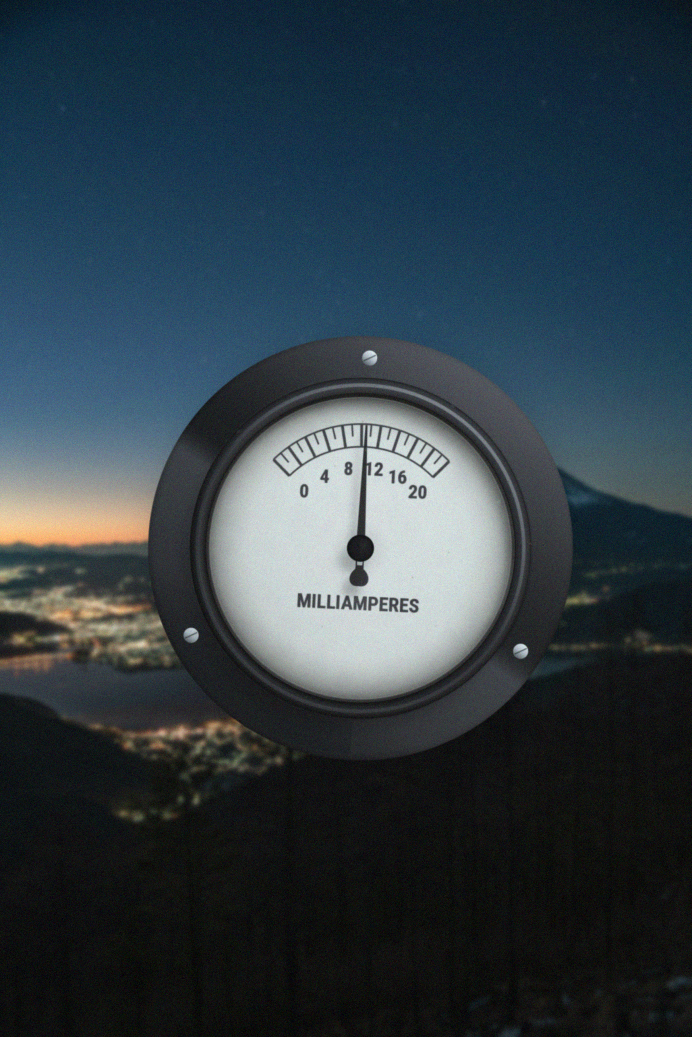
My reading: {"value": 10.5, "unit": "mA"}
